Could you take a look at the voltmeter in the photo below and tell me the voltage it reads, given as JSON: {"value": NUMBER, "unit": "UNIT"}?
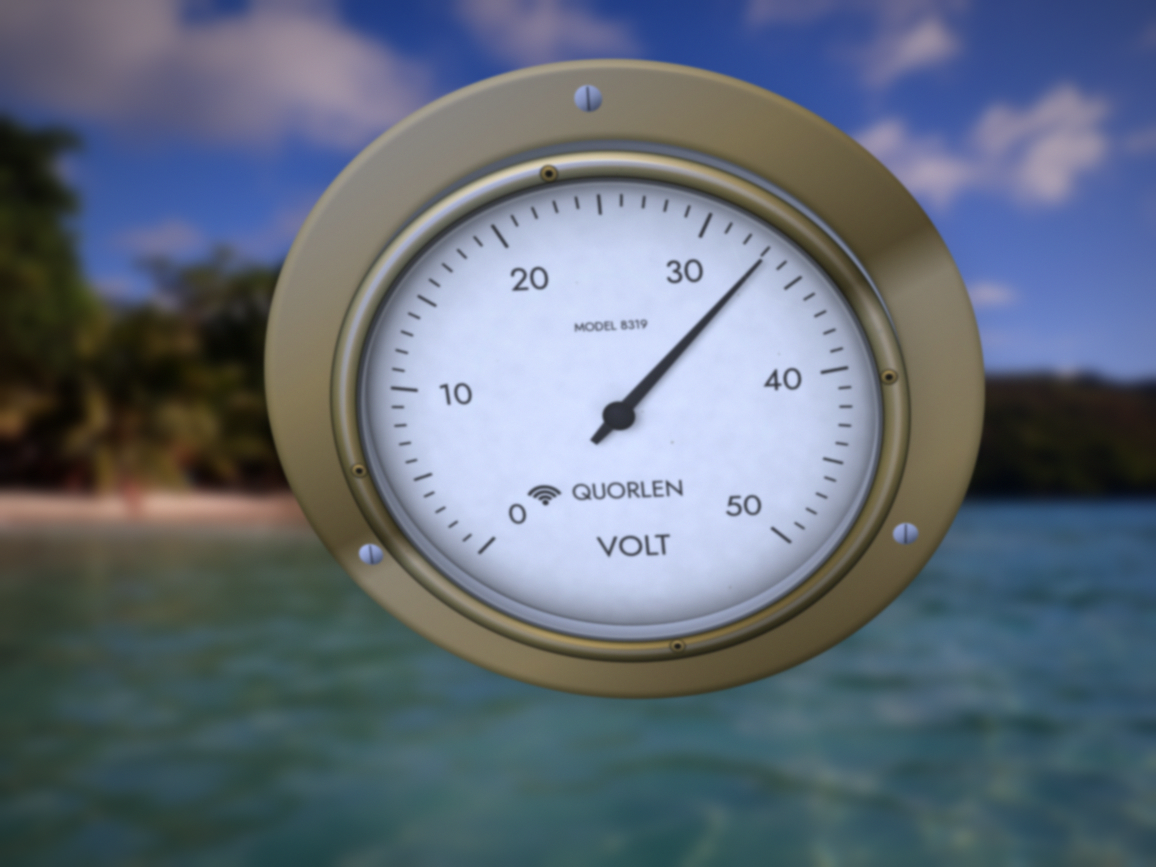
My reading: {"value": 33, "unit": "V"}
